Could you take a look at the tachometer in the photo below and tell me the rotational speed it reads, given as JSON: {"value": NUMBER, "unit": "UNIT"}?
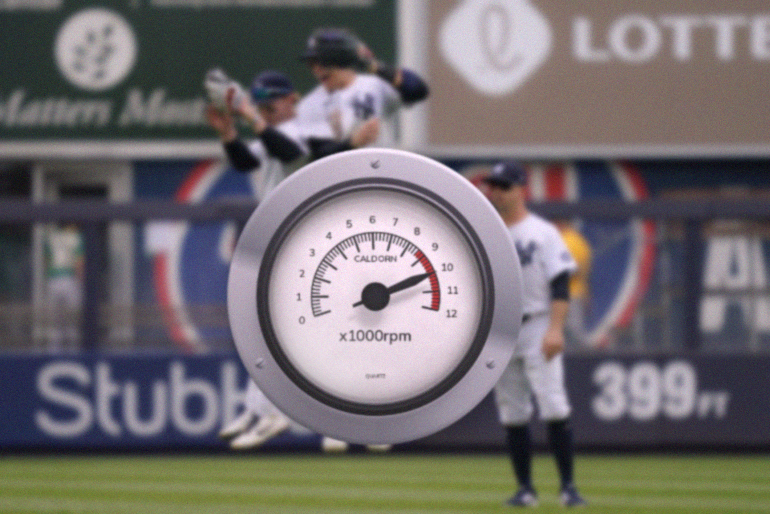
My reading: {"value": 10000, "unit": "rpm"}
